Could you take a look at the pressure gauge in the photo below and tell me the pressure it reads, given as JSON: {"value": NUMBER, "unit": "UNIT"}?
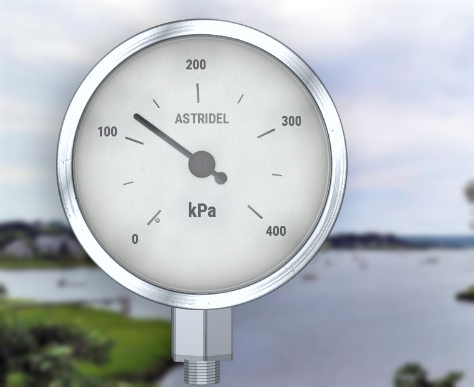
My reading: {"value": 125, "unit": "kPa"}
